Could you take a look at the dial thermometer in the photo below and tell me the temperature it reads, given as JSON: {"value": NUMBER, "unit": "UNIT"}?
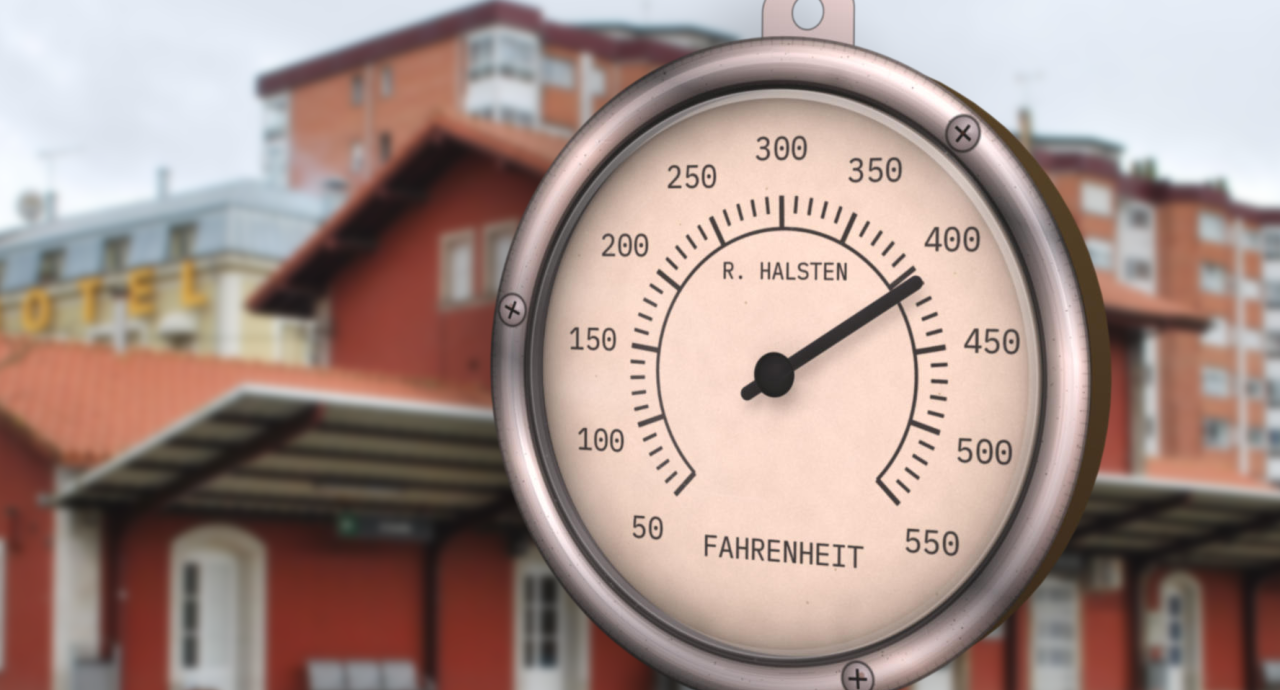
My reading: {"value": 410, "unit": "°F"}
